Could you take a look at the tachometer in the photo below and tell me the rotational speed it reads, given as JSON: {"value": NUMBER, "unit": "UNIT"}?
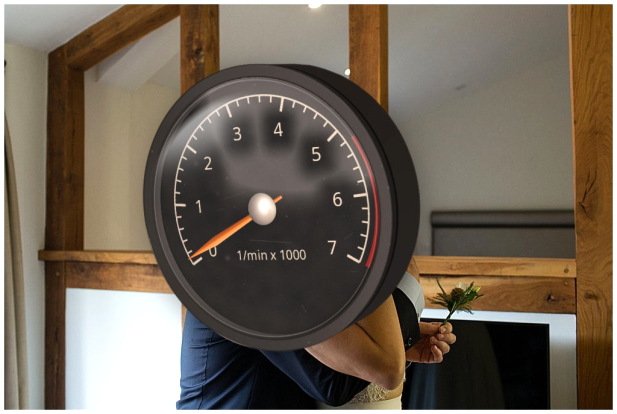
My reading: {"value": 100, "unit": "rpm"}
